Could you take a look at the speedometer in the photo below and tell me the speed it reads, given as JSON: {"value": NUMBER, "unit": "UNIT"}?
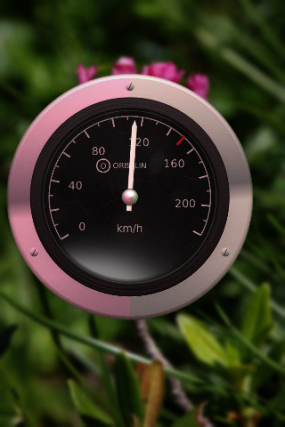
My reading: {"value": 115, "unit": "km/h"}
